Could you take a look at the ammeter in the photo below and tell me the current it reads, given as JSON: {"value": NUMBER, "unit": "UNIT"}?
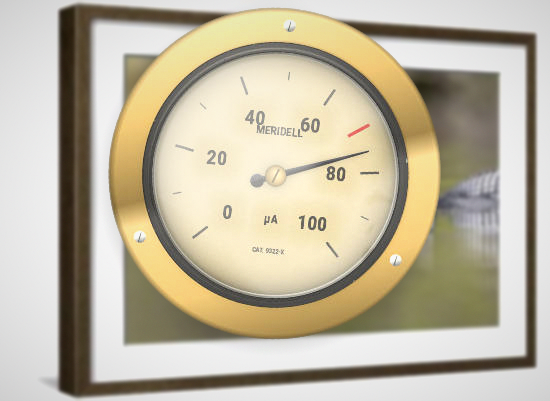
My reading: {"value": 75, "unit": "µA"}
